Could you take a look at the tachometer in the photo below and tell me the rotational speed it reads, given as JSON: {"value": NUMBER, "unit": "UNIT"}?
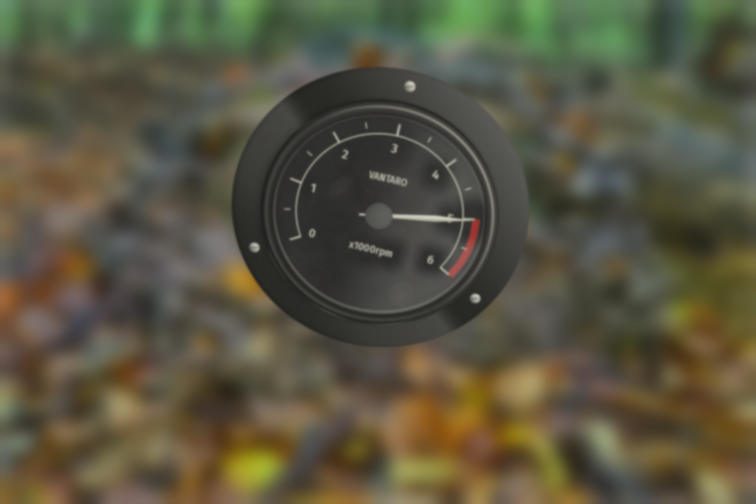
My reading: {"value": 5000, "unit": "rpm"}
